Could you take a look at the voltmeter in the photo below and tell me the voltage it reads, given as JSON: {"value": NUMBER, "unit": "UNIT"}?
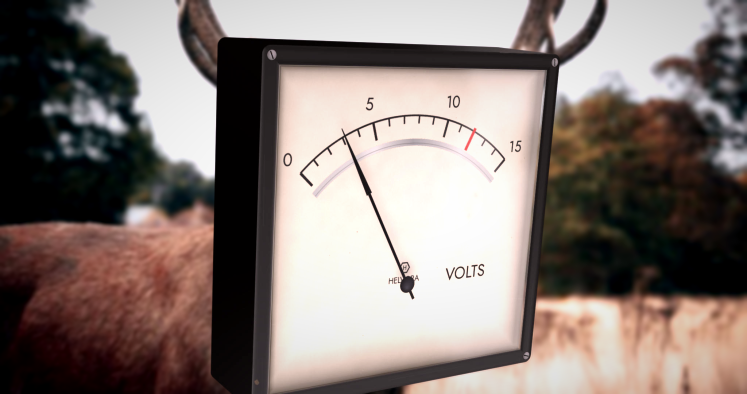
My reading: {"value": 3, "unit": "V"}
